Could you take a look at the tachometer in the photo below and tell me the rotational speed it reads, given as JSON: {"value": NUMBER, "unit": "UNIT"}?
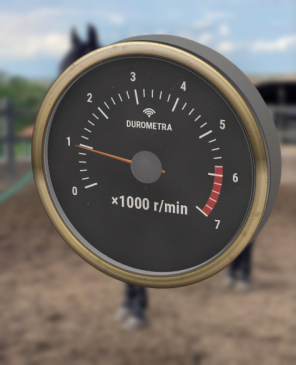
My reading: {"value": 1000, "unit": "rpm"}
